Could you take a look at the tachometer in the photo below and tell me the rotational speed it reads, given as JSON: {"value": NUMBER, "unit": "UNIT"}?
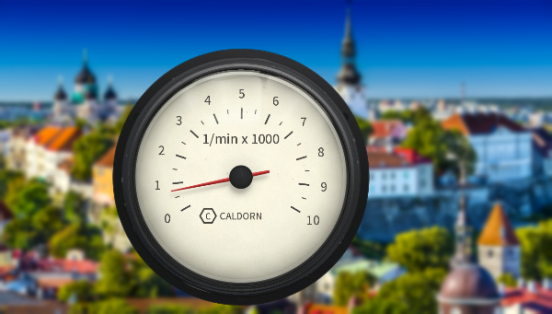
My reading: {"value": 750, "unit": "rpm"}
